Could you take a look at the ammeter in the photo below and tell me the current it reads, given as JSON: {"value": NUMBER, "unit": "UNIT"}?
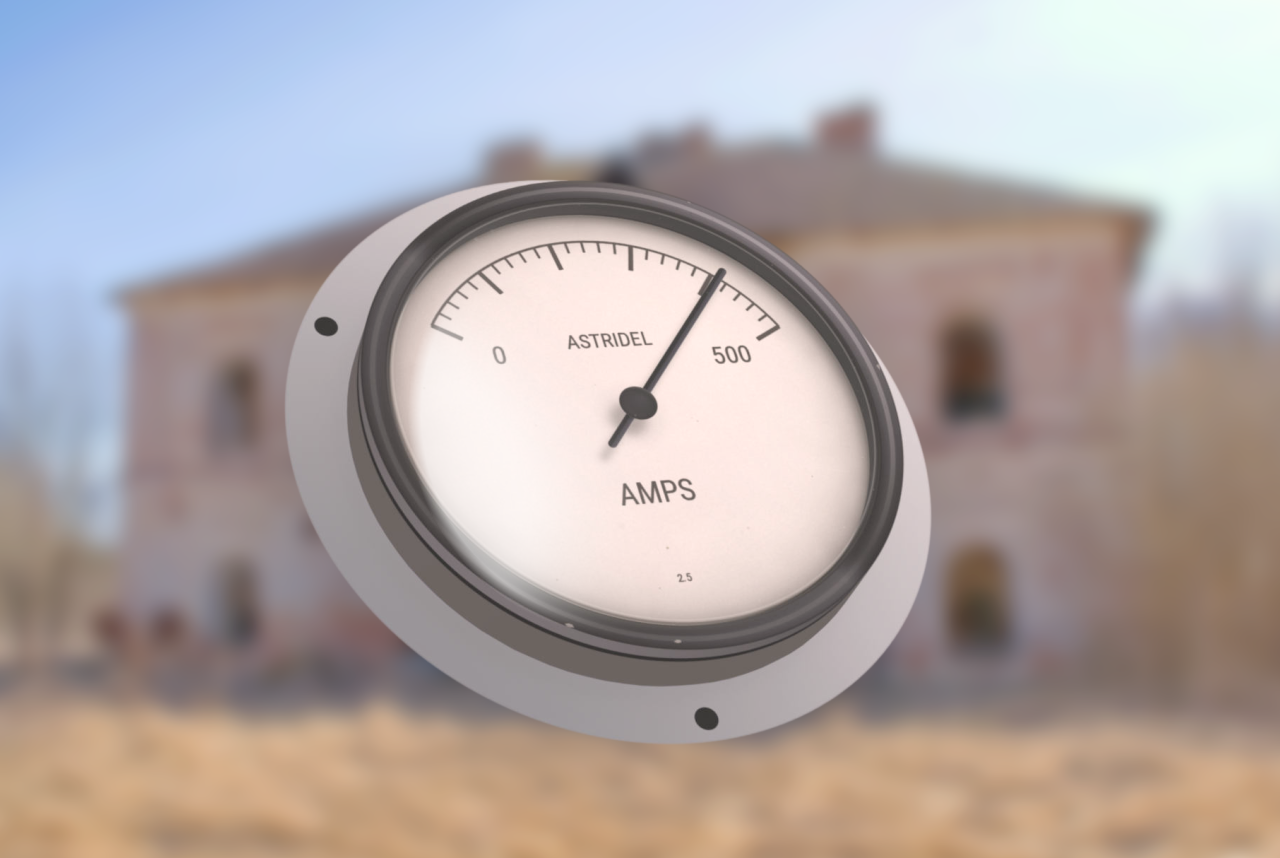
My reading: {"value": 410, "unit": "A"}
